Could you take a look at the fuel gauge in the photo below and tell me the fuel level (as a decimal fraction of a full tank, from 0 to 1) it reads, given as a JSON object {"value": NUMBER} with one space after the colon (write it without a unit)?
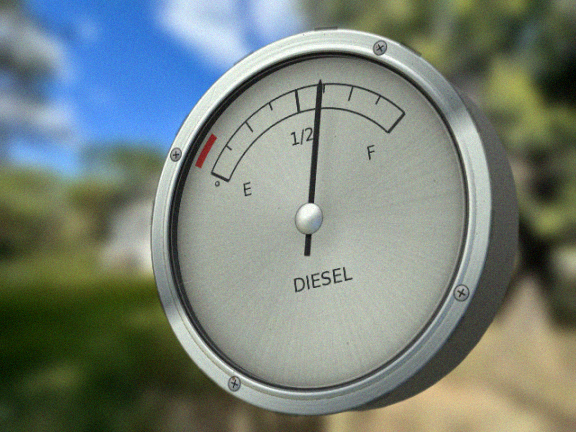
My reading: {"value": 0.625}
